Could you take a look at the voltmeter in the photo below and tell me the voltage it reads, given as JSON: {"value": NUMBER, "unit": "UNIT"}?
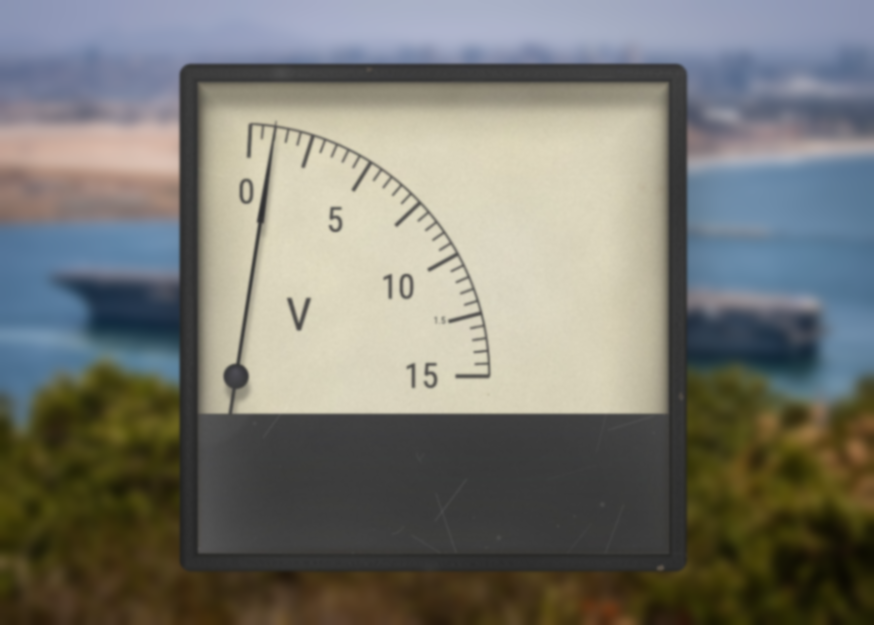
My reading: {"value": 1, "unit": "V"}
